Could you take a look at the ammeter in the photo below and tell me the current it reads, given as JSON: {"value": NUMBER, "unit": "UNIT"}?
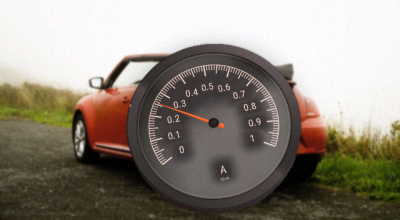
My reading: {"value": 0.25, "unit": "A"}
